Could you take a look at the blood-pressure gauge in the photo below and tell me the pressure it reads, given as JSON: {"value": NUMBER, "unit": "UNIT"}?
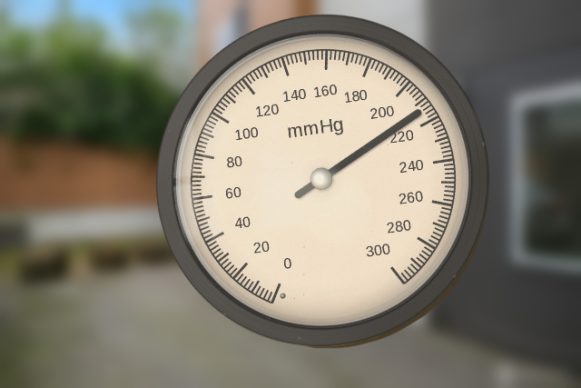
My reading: {"value": 214, "unit": "mmHg"}
